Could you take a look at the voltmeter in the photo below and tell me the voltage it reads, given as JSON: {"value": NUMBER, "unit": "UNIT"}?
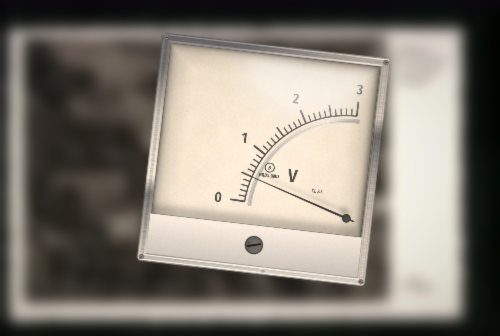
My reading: {"value": 0.5, "unit": "V"}
